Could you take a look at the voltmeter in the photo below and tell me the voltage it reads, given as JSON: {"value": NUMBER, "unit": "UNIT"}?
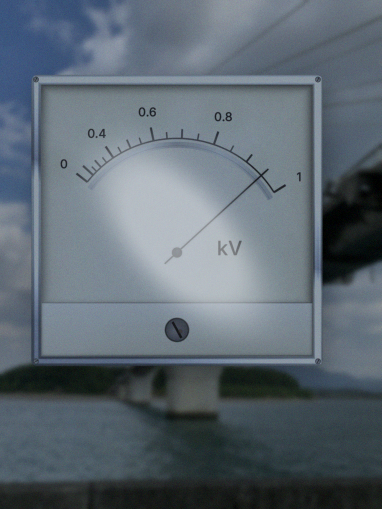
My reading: {"value": 0.95, "unit": "kV"}
